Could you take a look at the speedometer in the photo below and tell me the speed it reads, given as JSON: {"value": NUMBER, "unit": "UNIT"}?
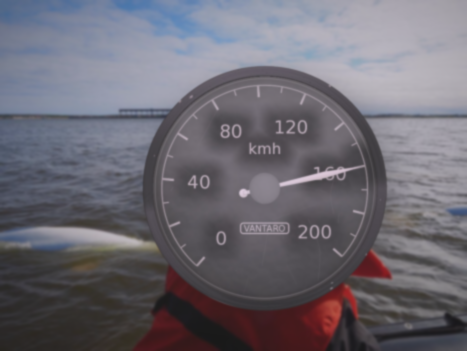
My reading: {"value": 160, "unit": "km/h"}
